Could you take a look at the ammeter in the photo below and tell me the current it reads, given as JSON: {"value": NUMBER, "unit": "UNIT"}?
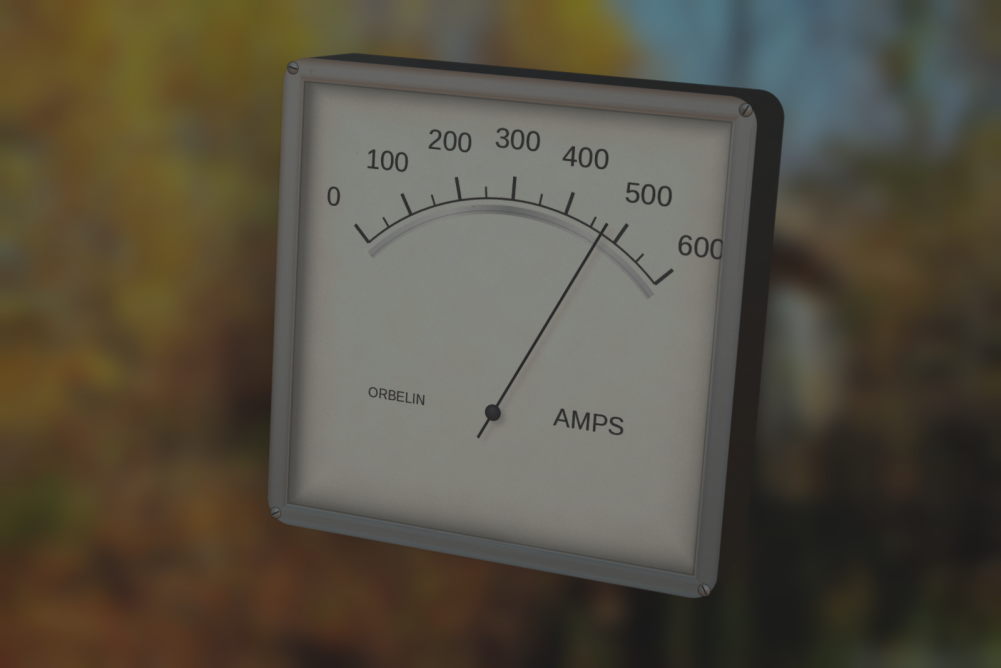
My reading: {"value": 475, "unit": "A"}
